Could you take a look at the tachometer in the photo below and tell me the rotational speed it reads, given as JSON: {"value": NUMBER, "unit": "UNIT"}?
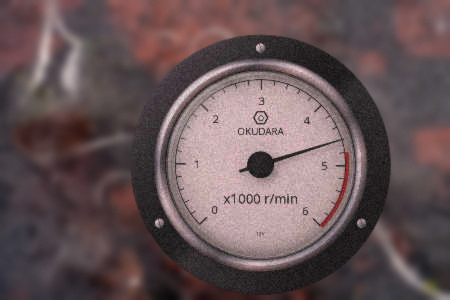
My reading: {"value": 4600, "unit": "rpm"}
